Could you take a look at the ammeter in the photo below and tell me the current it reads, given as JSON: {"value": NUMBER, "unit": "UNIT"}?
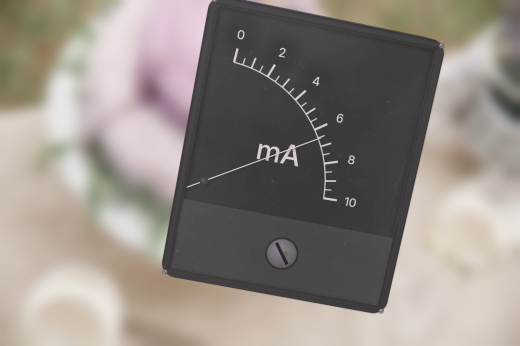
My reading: {"value": 6.5, "unit": "mA"}
